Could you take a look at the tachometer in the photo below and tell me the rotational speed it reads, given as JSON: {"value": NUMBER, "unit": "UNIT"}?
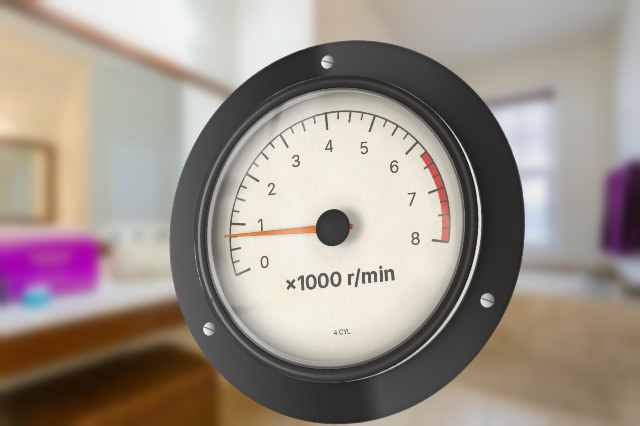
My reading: {"value": 750, "unit": "rpm"}
